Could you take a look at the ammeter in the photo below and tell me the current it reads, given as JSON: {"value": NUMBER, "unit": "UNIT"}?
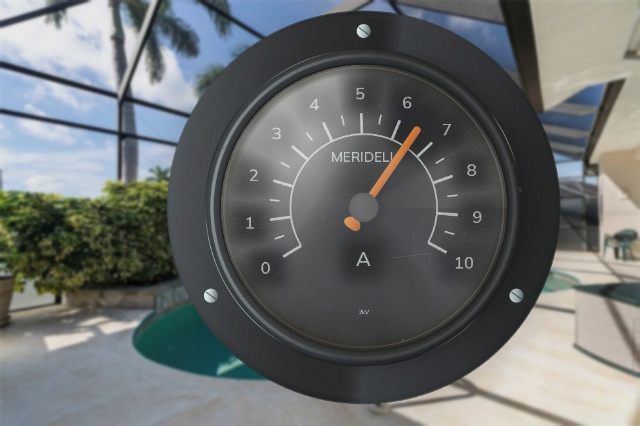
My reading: {"value": 6.5, "unit": "A"}
